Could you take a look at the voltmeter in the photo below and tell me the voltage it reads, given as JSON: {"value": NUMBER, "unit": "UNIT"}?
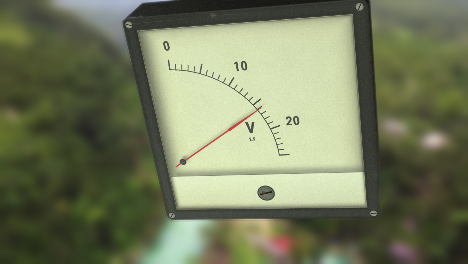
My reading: {"value": 16, "unit": "V"}
